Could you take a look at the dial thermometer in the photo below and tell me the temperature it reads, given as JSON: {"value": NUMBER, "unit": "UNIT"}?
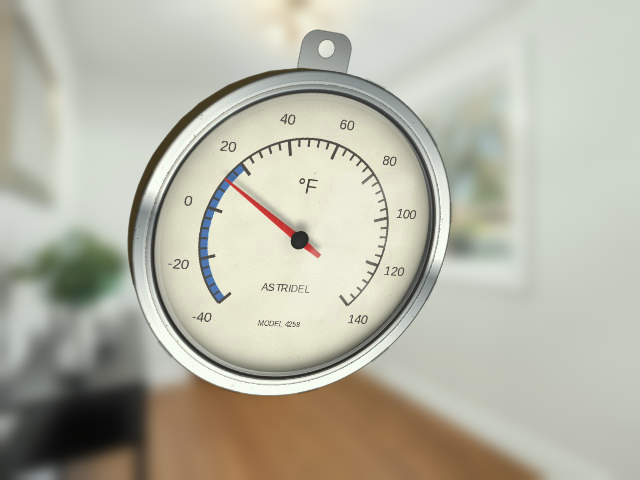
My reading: {"value": 12, "unit": "°F"}
